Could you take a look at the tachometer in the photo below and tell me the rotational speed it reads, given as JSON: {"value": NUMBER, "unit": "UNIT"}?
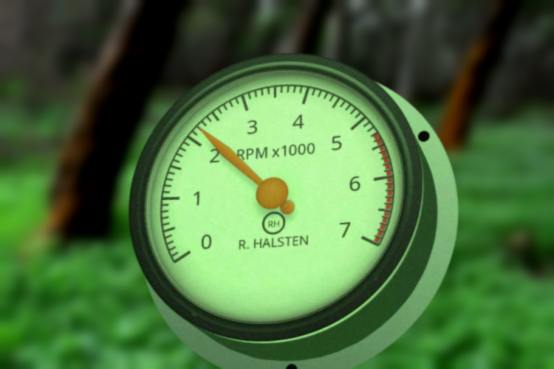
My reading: {"value": 2200, "unit": "rpm"}
